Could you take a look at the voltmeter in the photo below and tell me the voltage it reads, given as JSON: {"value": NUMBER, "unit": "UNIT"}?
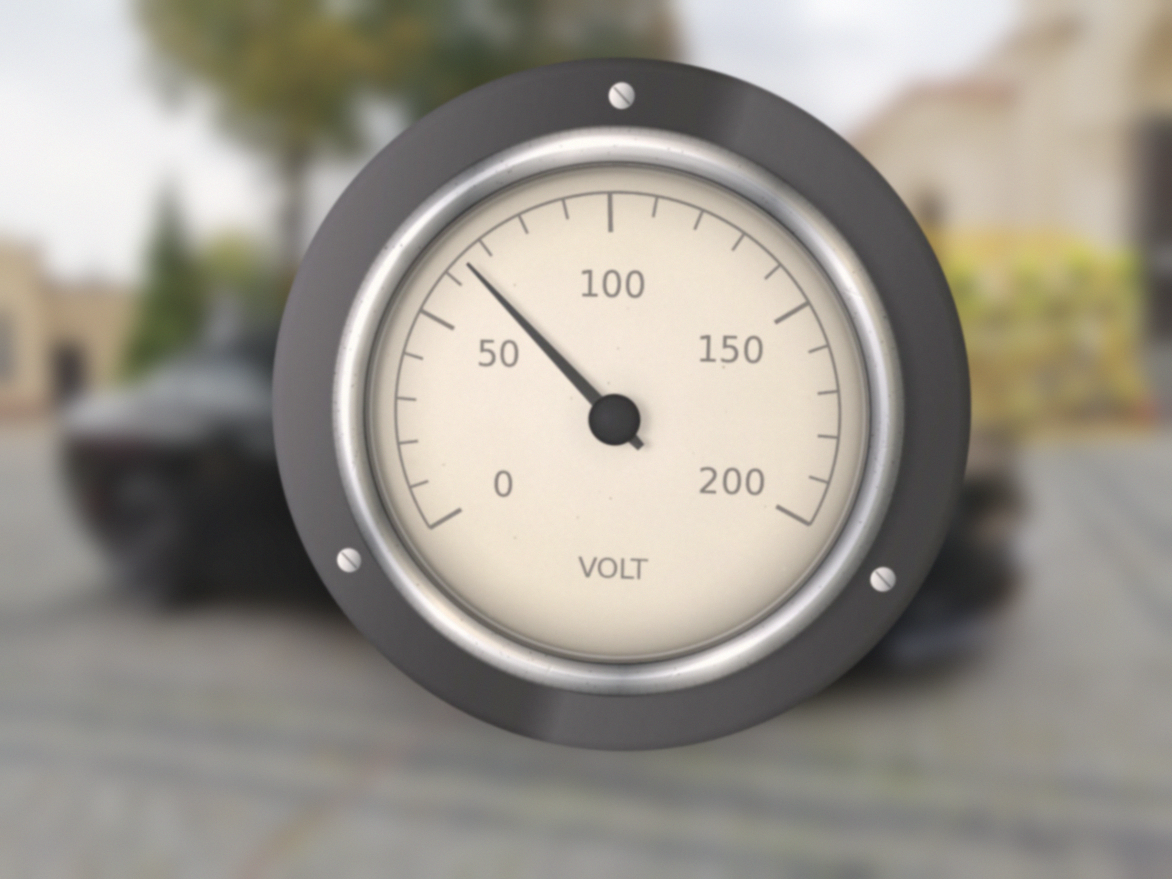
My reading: {"value": 65, "unit": "V"}
